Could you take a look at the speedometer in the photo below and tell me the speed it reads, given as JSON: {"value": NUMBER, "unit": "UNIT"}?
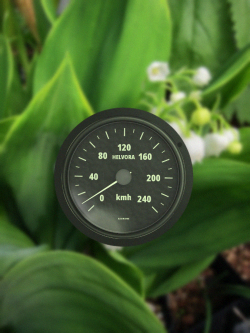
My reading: {"value": 10, "unit": "km/h"}
